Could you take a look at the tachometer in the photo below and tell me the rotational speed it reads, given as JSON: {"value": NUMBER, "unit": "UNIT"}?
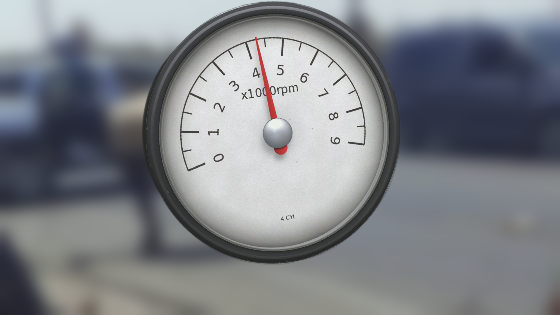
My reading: {"value": 4250, "unit": "rpm"}
